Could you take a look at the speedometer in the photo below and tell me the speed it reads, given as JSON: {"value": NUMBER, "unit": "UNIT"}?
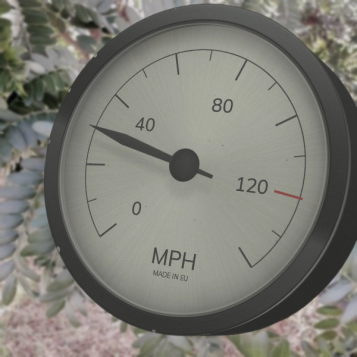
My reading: {"value": 30, "unit": "mph"}
